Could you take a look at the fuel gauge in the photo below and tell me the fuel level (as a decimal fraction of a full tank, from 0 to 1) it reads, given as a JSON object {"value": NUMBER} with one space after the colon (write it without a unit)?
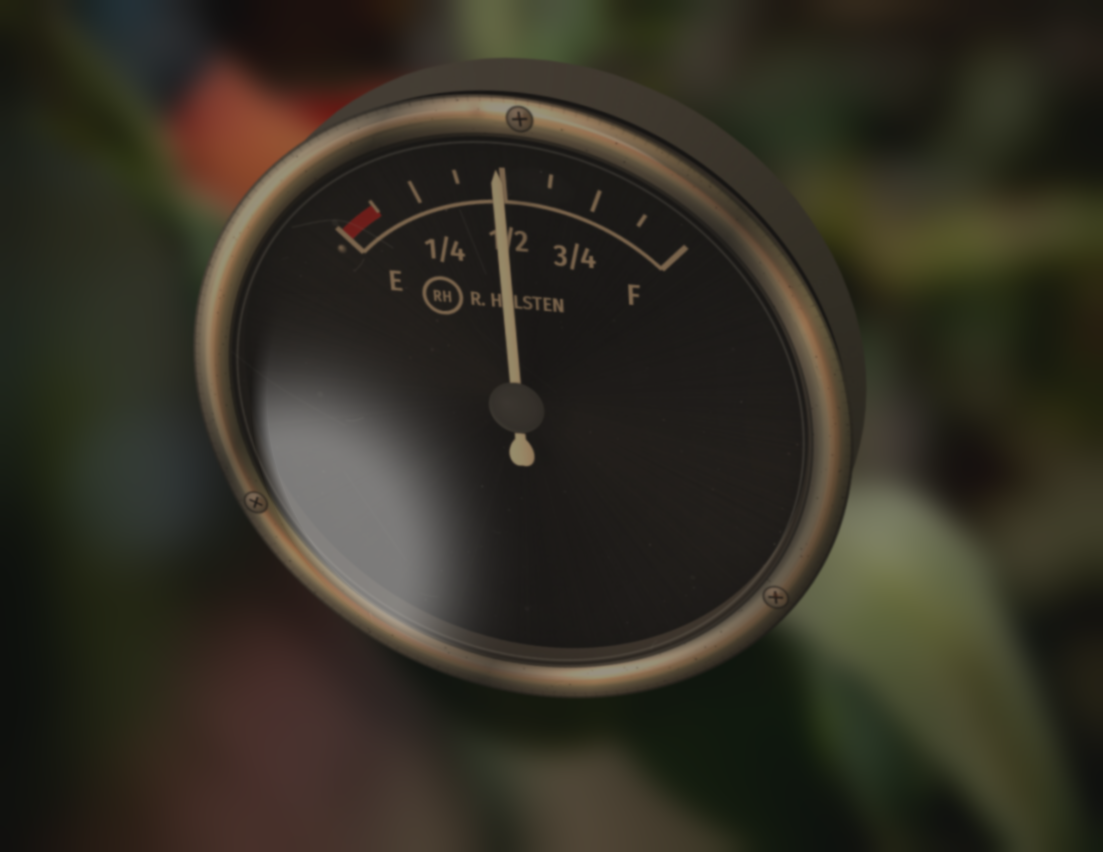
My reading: {"value": 0.5}
